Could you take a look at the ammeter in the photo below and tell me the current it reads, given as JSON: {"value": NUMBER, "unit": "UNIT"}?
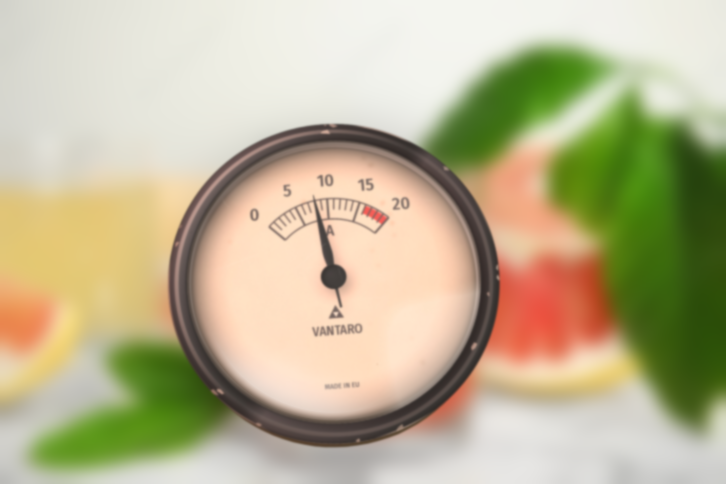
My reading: {"value": 8, "unit": "A"}
